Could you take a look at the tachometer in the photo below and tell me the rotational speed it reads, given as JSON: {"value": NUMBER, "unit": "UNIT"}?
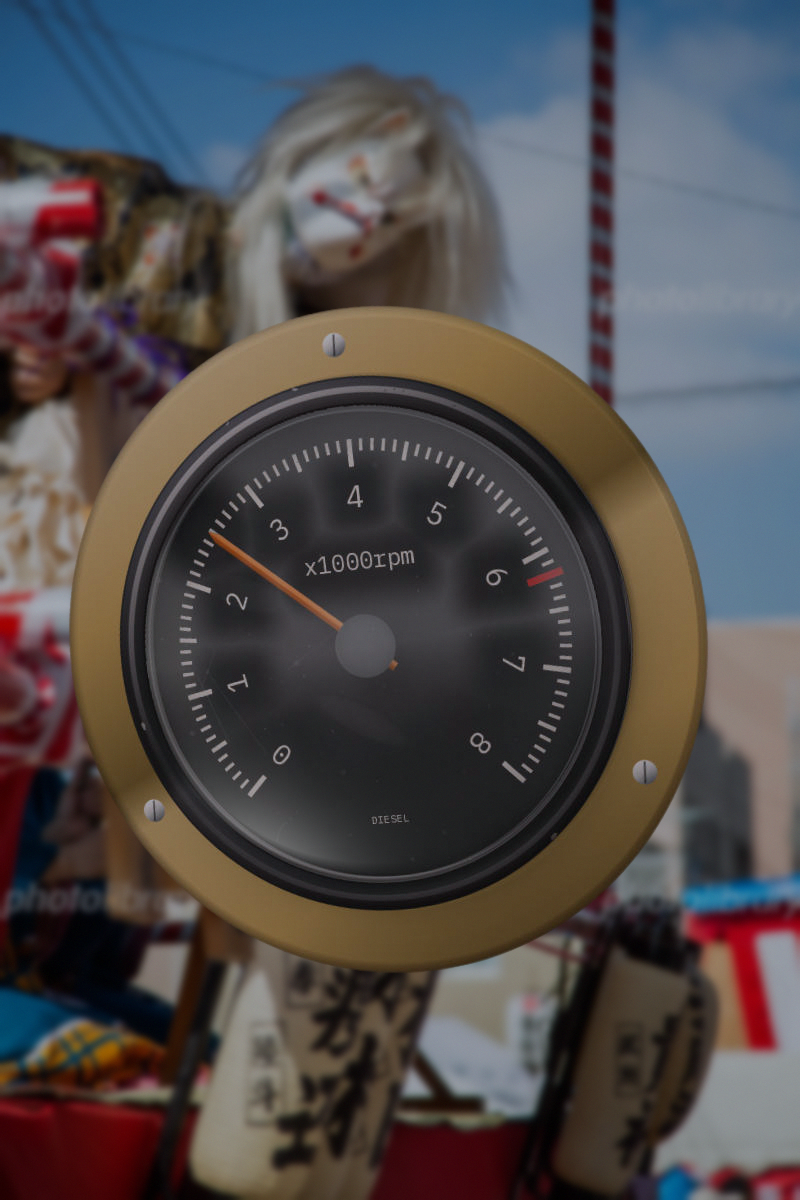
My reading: {"value": 2500, "unit": "rpm"}
